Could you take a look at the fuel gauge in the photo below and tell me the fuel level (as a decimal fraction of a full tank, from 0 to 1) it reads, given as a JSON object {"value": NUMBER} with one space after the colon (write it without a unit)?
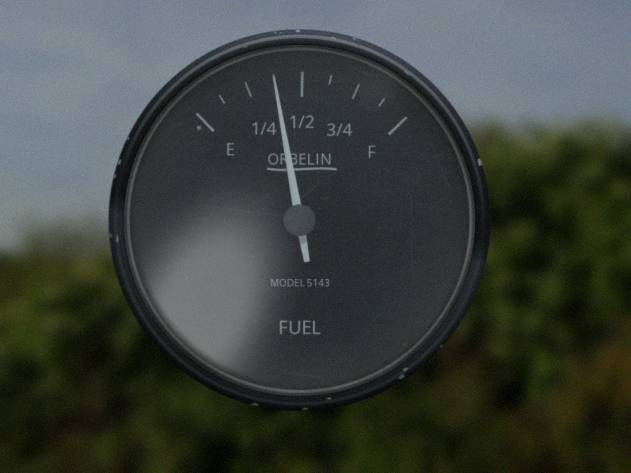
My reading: {"value": 0.375}
